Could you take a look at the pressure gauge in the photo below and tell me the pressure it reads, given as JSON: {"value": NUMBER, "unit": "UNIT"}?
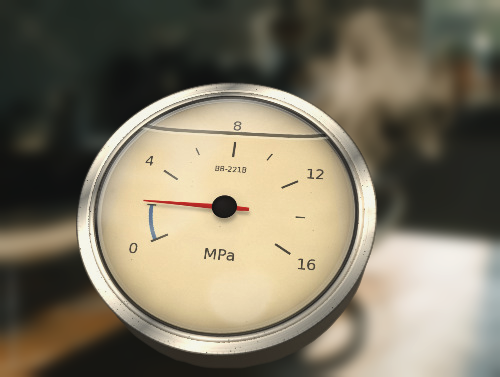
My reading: {"value": 2, "unit": "MPa"}
